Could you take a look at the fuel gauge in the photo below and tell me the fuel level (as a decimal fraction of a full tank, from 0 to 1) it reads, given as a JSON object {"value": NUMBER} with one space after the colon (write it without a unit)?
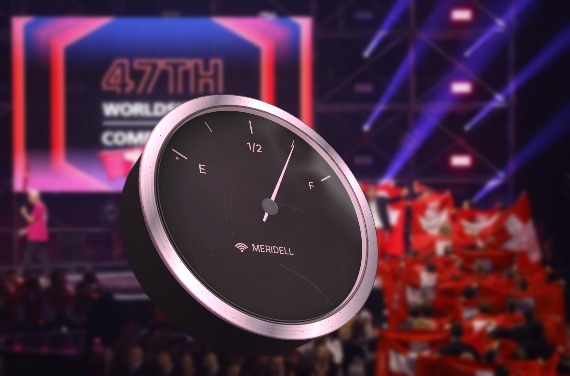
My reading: {"value": 0.75}
